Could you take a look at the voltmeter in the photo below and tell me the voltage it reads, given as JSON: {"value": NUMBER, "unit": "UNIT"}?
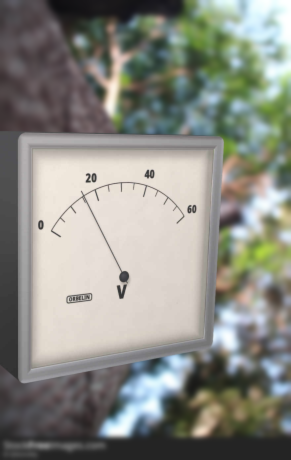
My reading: {"value": 15, "unit": "V"}
